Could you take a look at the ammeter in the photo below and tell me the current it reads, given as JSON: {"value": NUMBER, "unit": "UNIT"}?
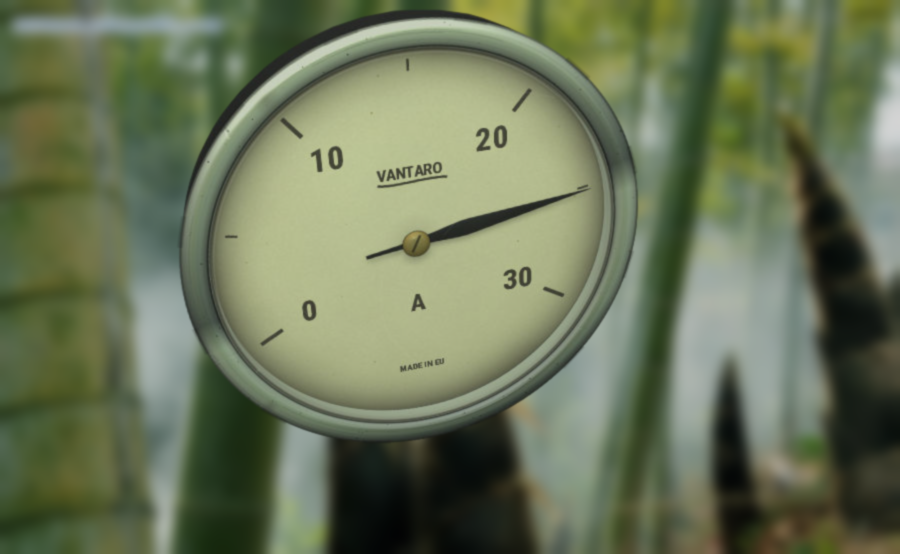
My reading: {"value": 25, "unit": "A"}
